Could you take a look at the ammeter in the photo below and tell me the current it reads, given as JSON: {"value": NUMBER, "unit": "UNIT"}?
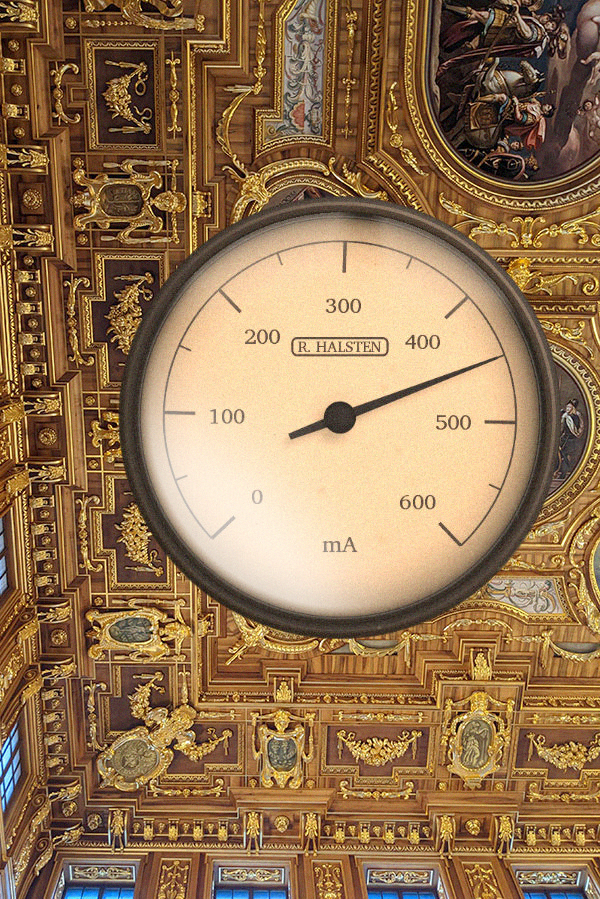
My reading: {"value": 450, "unit": "mA"}
